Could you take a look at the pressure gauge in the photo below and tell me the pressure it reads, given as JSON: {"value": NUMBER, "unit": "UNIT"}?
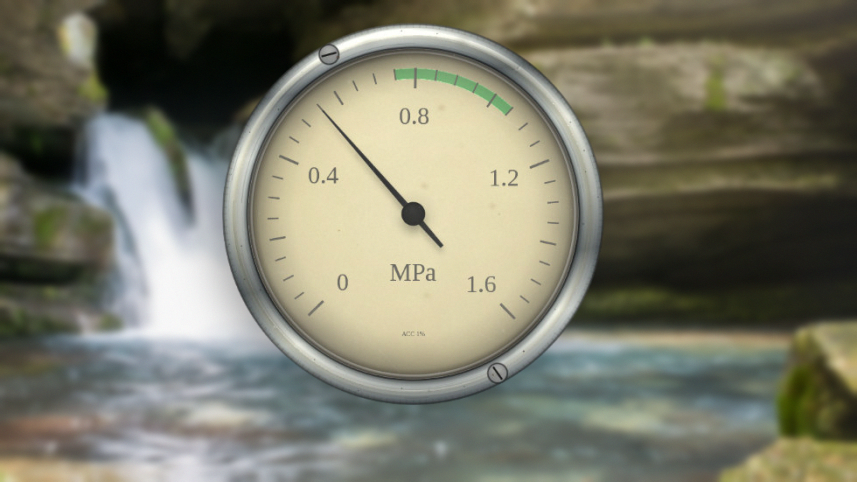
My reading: {"value": 0.55, "unit": "MPa"}
